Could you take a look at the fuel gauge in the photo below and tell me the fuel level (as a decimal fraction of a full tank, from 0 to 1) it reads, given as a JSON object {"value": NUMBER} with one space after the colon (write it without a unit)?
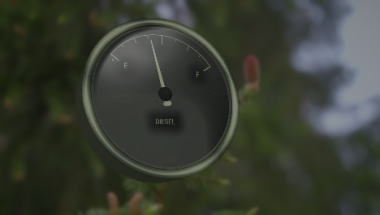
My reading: {"value": 0.375}
